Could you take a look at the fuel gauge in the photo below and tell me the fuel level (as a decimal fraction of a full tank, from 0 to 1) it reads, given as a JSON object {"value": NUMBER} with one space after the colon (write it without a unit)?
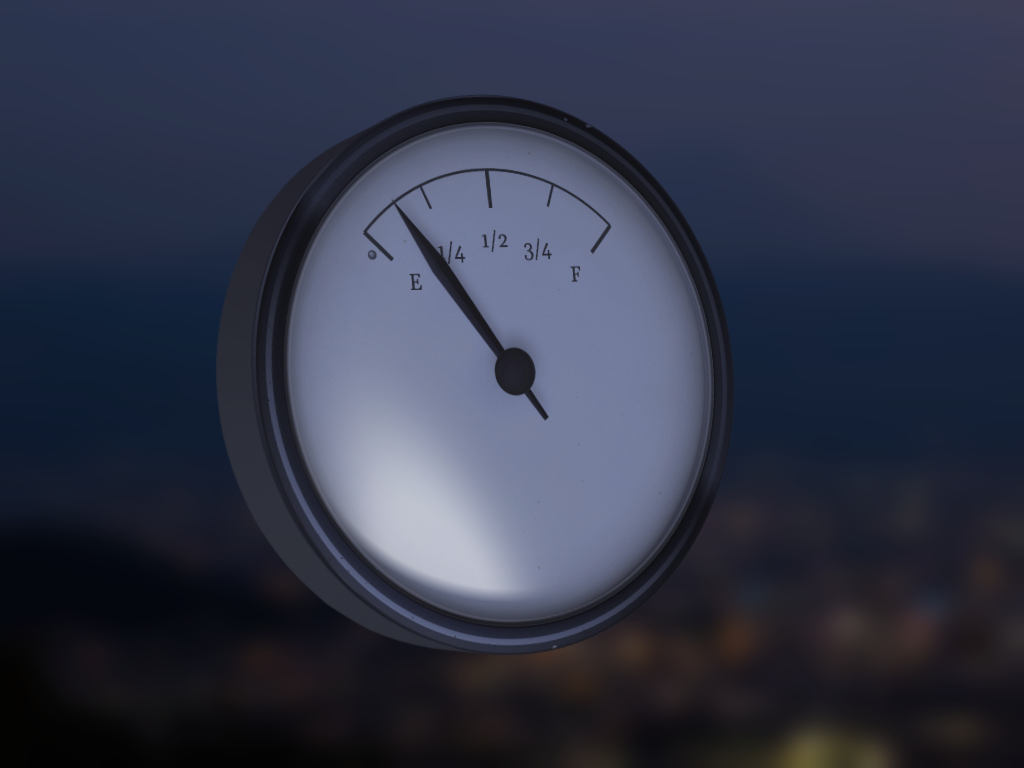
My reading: {"value": 0.125}
